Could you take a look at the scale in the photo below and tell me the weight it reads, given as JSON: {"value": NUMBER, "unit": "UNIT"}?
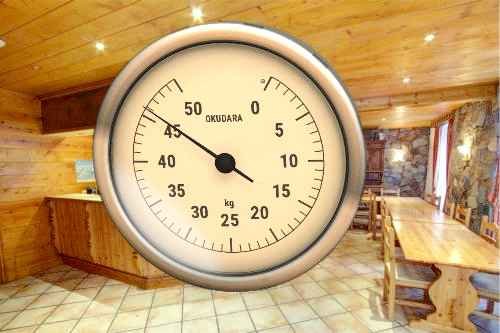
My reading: {"value": 46, "unit": "kg"}
